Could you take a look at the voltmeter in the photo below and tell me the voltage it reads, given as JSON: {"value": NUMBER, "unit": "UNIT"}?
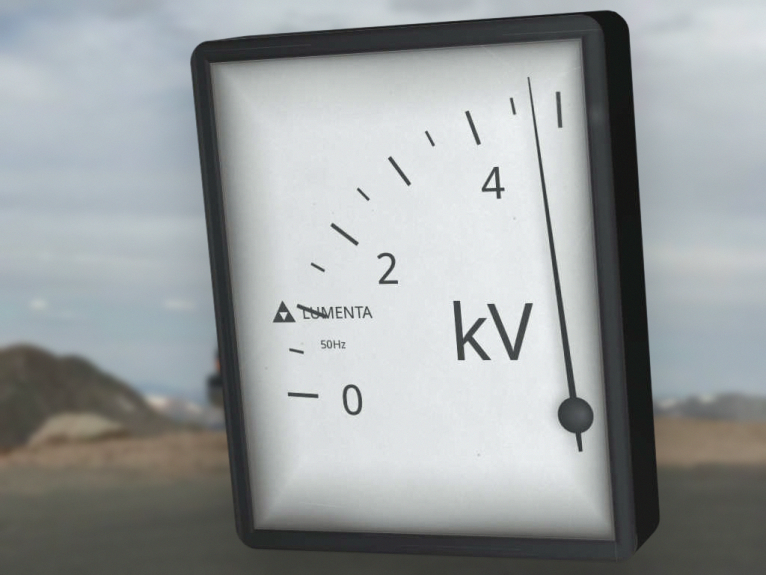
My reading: {"value": 4.75, "unit": "kV"}
